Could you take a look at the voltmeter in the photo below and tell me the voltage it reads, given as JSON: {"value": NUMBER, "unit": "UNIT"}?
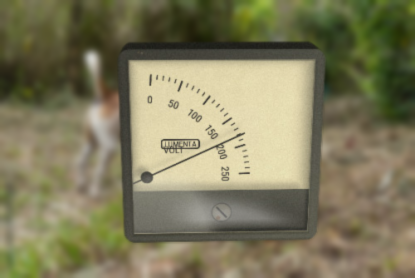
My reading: {"value": 180, "unit": "V"}
